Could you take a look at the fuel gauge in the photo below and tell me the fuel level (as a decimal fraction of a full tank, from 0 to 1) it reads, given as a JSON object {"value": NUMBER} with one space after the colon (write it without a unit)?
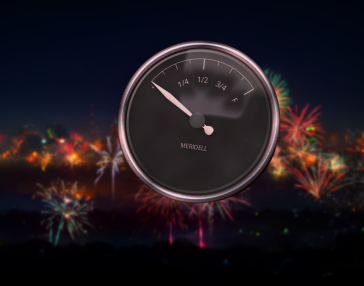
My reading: {"value": 0}
